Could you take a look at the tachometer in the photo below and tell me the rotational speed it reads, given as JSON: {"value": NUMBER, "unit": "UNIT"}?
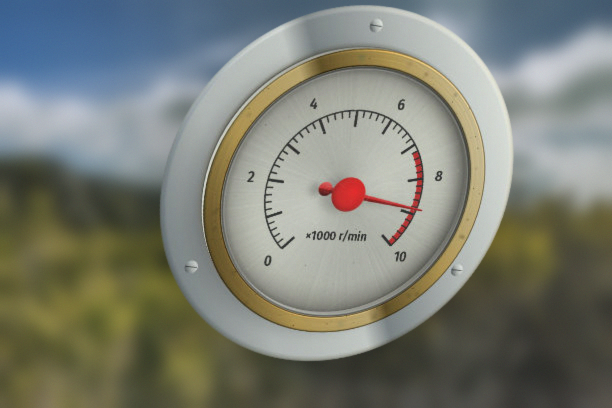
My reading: {"value": 8800, "unit": "rpm"}
